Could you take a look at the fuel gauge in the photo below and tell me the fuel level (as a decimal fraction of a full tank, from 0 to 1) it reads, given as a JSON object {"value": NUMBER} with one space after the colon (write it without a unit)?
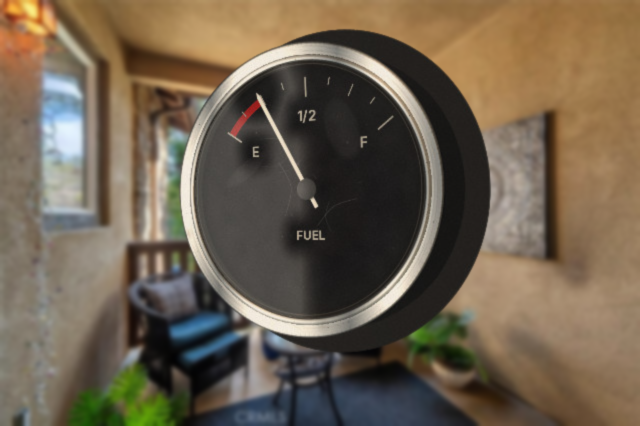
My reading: {"value": 0.25}
